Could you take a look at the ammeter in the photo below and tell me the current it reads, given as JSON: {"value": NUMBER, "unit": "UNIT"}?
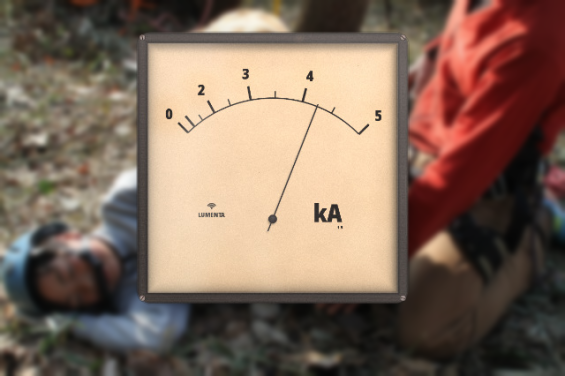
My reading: {"value": 4.25, "unit": "kA"}
